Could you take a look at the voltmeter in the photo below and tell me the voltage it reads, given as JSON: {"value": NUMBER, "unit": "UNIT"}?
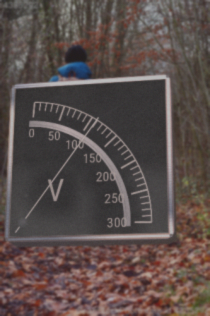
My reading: {"value": 110, "unit": "V"}
